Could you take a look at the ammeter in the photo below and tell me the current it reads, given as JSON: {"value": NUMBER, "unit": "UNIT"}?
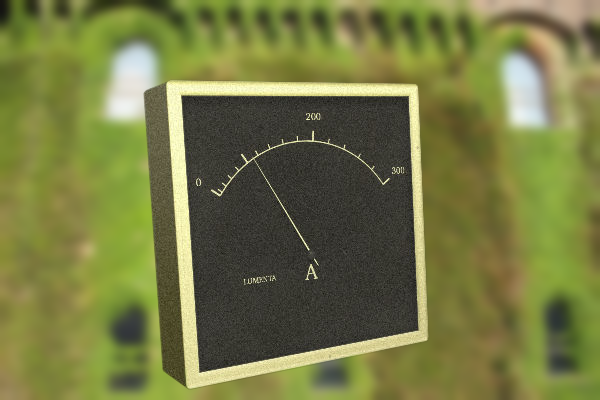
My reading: {"value": 110, "unit": "A"}
